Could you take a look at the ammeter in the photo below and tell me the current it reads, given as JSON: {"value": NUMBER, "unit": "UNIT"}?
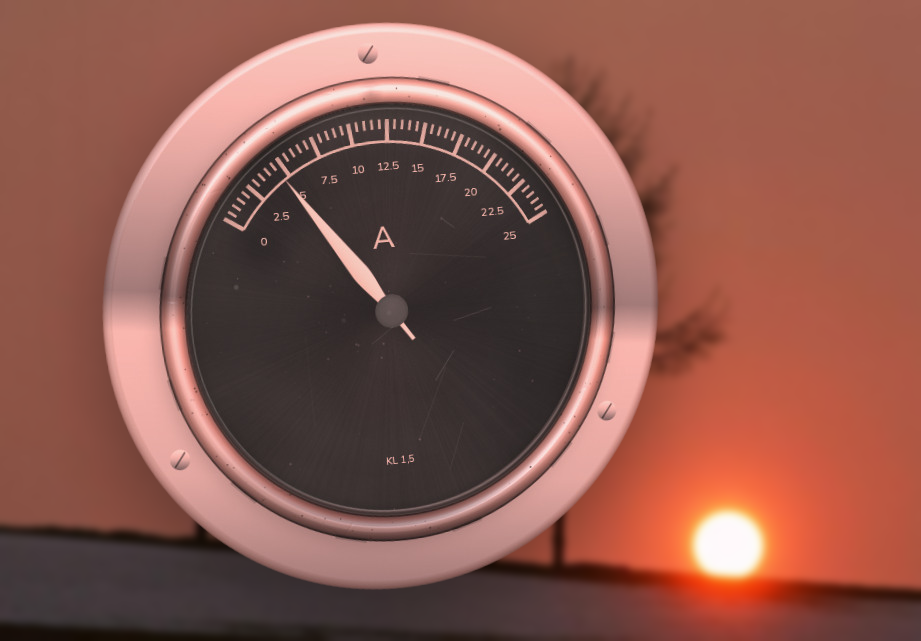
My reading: {"value": 4.5, "unit": "A"}
